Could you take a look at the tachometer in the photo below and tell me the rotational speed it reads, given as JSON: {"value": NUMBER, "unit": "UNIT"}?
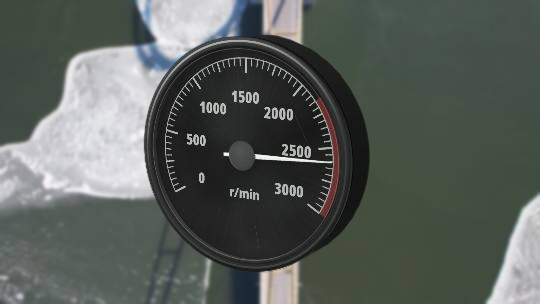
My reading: {"value": 2600, "unit": "rpm"}
